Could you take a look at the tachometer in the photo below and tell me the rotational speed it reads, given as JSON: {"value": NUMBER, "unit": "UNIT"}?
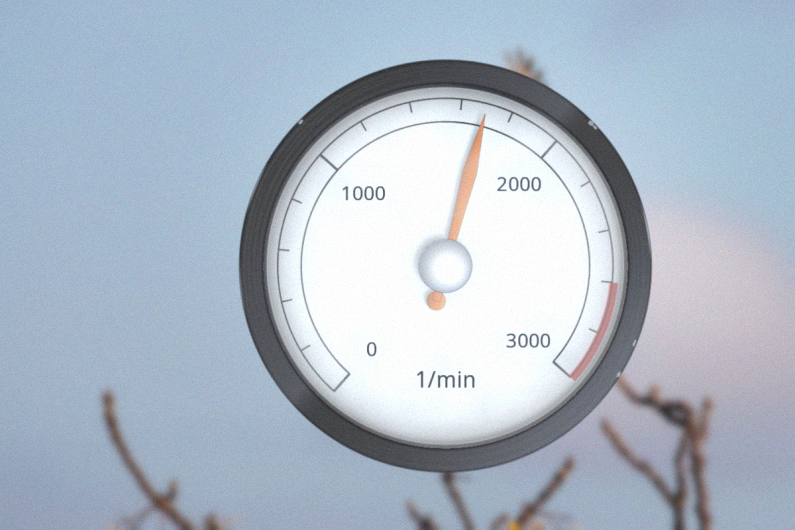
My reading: {"value": 1700, "unit": "rpm"}
